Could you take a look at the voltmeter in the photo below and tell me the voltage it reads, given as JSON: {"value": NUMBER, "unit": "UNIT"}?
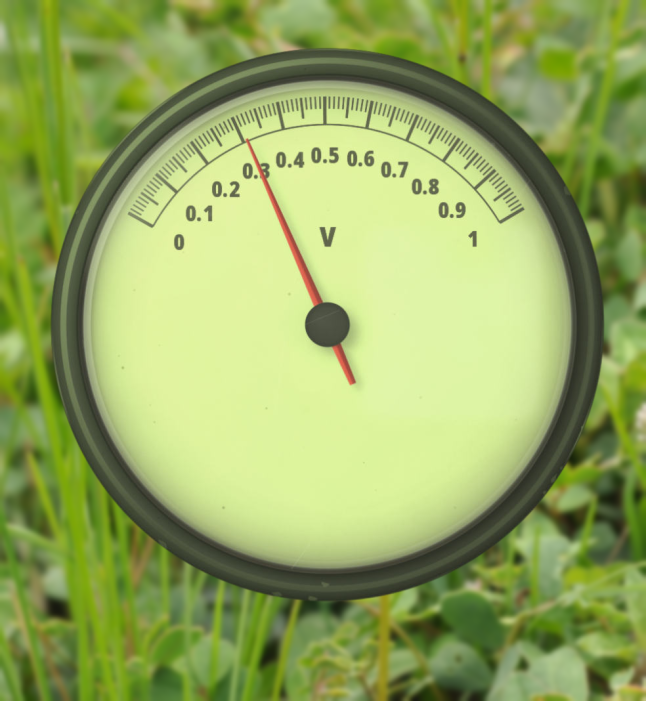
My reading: {"value": 0.31, "unit": "V"}
